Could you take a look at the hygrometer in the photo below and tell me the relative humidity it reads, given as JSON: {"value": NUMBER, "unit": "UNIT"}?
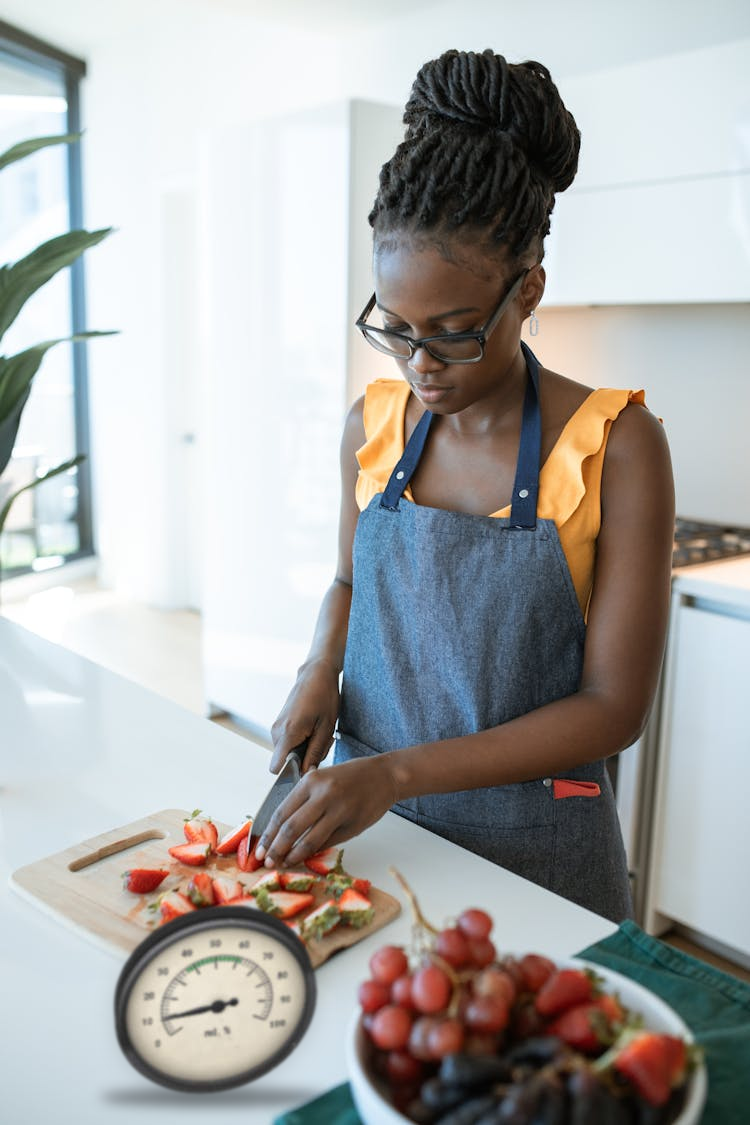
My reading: {"value": 10, "unit": "%"}
